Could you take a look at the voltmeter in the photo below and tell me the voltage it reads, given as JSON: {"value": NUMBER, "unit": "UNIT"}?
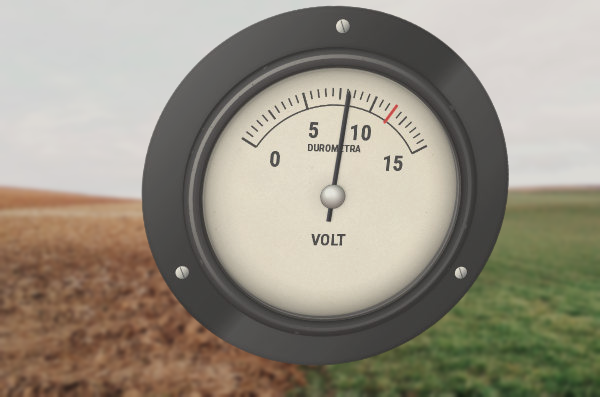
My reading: {"value": 8, "unit": "V"}
